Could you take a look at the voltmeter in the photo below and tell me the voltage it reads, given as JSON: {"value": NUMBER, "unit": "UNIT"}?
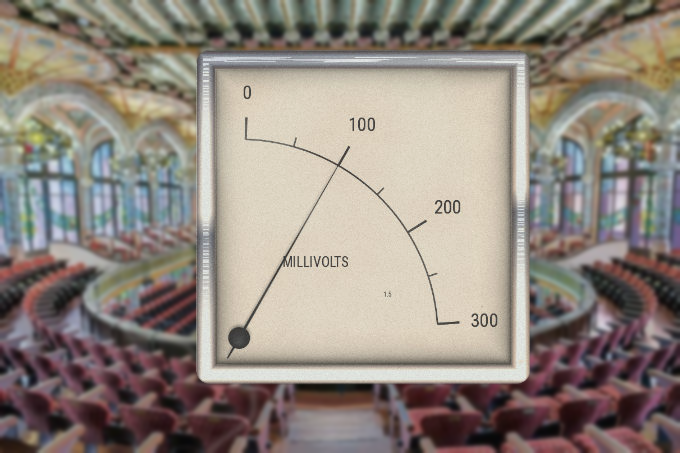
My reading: {"value": 100, "unit": "mV"}
